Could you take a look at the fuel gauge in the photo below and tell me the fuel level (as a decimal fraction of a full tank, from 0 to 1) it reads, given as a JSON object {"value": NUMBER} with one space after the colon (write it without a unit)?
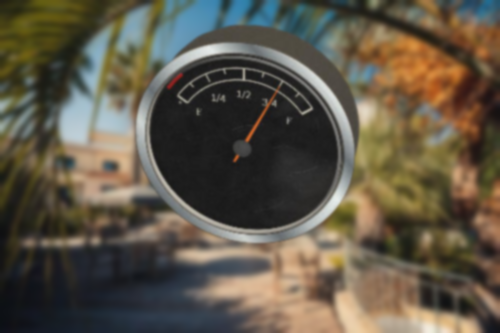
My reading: {"value": 0.75}
